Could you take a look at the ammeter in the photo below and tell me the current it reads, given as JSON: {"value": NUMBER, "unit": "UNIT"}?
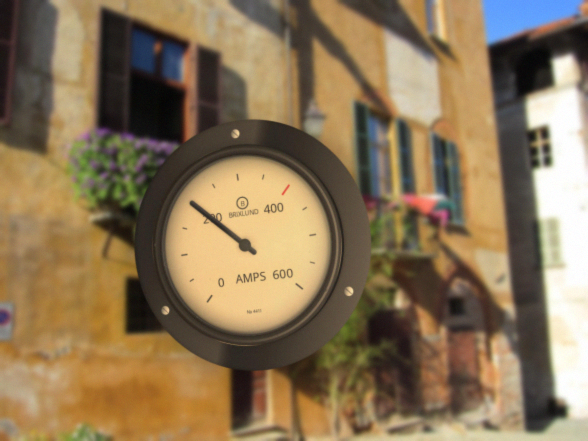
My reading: {"value": 200, "unit": "A"}
